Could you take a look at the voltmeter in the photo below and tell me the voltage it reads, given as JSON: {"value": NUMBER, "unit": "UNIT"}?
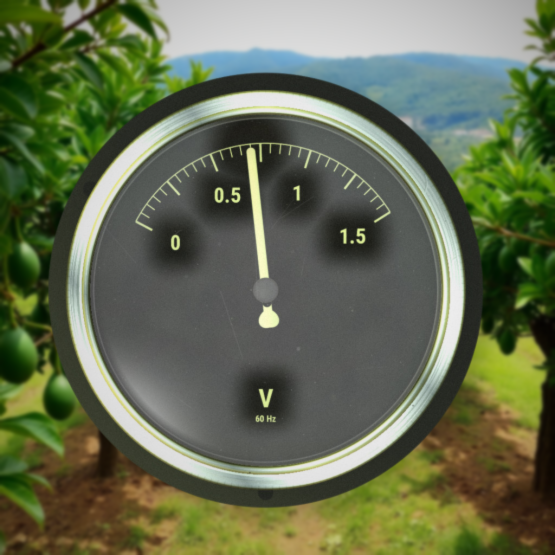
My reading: {"value": 0.7, "unit": "V"}
